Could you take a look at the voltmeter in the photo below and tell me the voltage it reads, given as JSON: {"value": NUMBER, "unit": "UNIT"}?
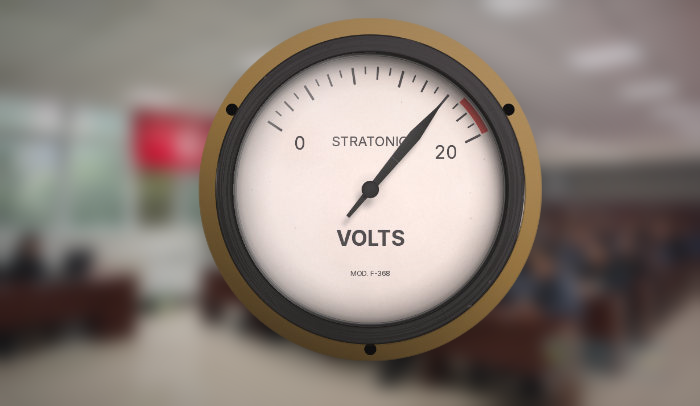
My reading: {"value": 16, "unit": "V"}
